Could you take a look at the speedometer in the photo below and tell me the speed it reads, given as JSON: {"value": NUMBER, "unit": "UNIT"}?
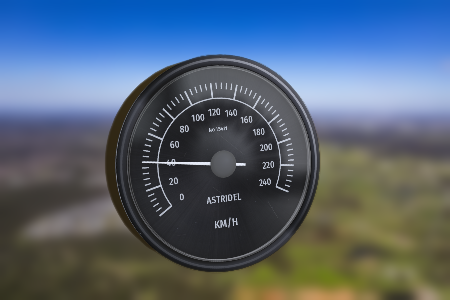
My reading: {"value": 40, "unit": "km/h"}
